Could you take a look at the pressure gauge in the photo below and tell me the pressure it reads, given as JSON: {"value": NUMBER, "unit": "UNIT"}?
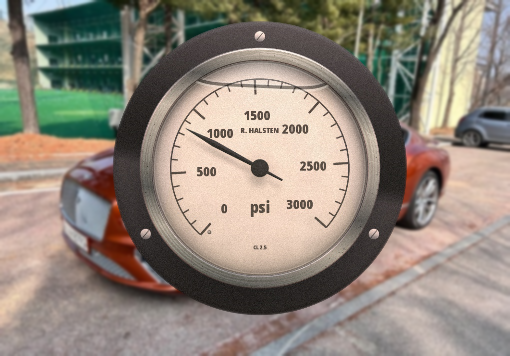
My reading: {"value": 850, "unit": "psi"}
